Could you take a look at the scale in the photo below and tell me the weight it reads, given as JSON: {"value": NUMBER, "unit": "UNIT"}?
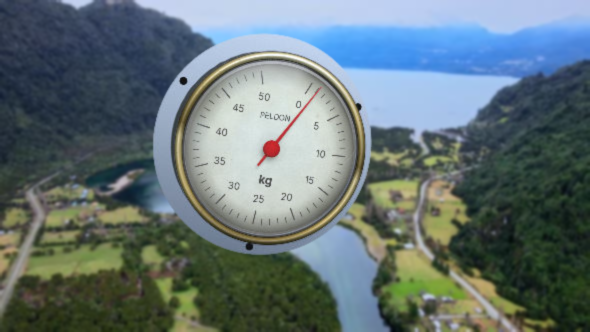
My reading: {"value": 1, "unit": "kg"}
